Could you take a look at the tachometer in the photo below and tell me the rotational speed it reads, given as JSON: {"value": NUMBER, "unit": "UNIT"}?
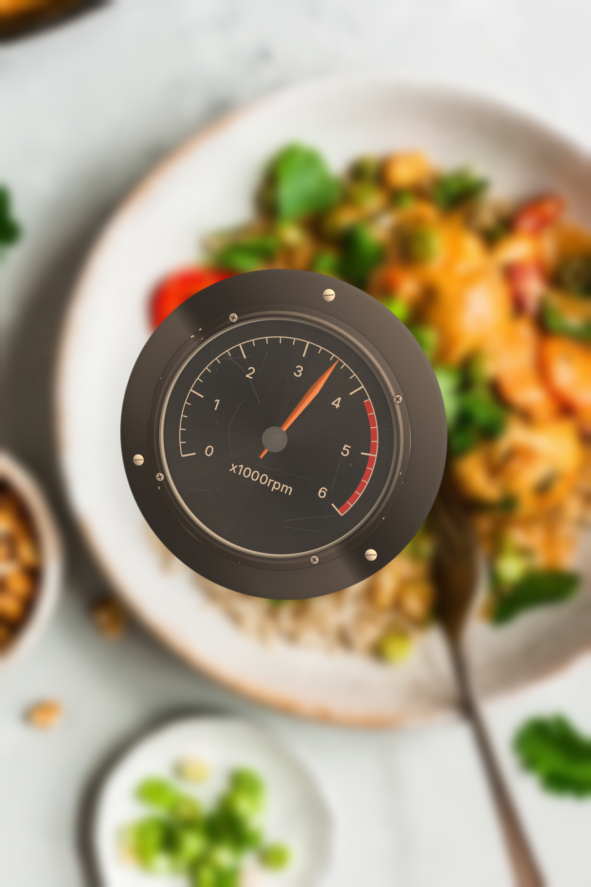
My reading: {"value": 3500, "unit": "rpm"}
